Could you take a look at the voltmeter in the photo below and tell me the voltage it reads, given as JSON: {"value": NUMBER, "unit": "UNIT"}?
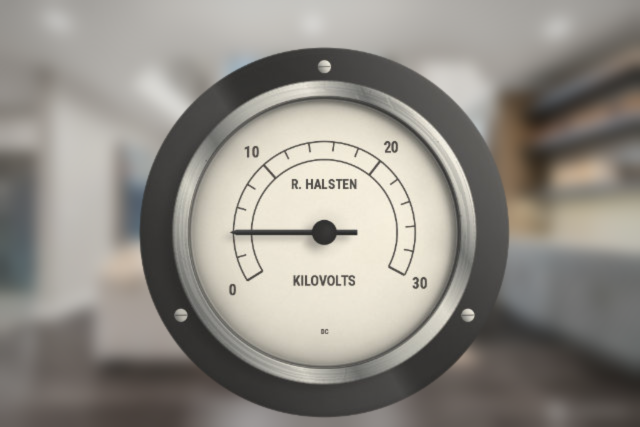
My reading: {"value": 4, "unit": "kV"}
